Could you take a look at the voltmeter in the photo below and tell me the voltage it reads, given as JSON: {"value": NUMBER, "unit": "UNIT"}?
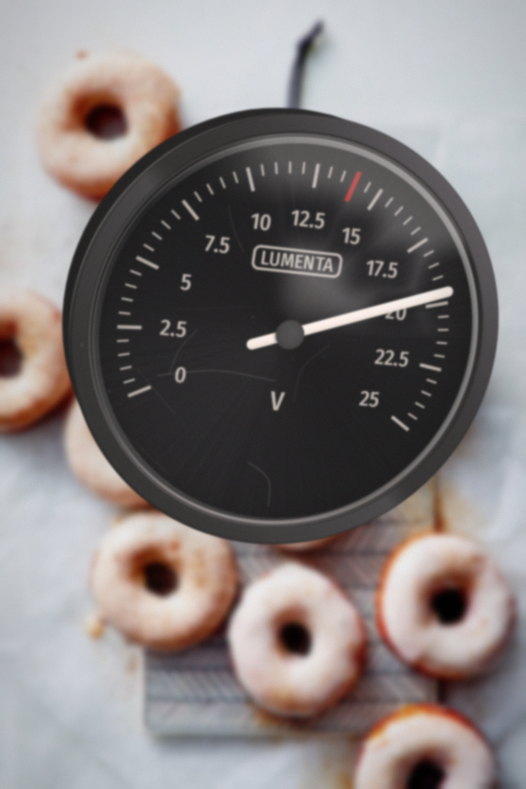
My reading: {"value": 19.5, "unit": "V"}
